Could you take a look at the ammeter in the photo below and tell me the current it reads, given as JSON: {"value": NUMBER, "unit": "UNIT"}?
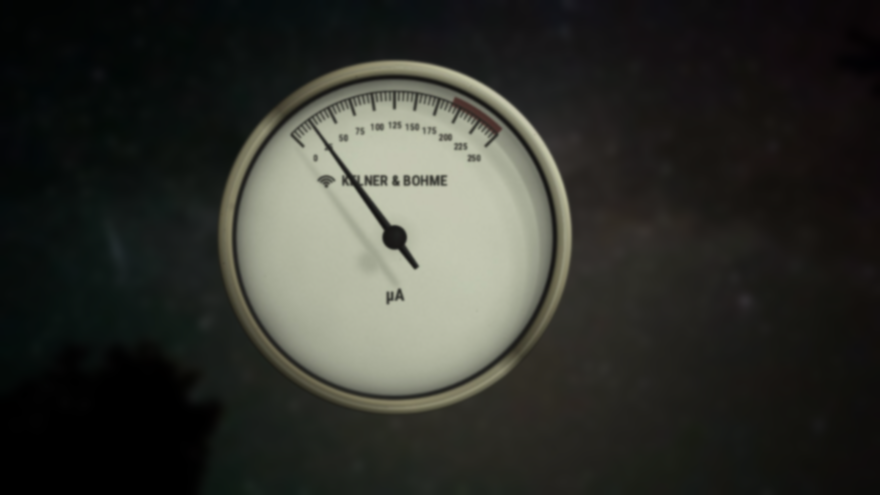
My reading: {"value": 25, "unit": "µA"}
